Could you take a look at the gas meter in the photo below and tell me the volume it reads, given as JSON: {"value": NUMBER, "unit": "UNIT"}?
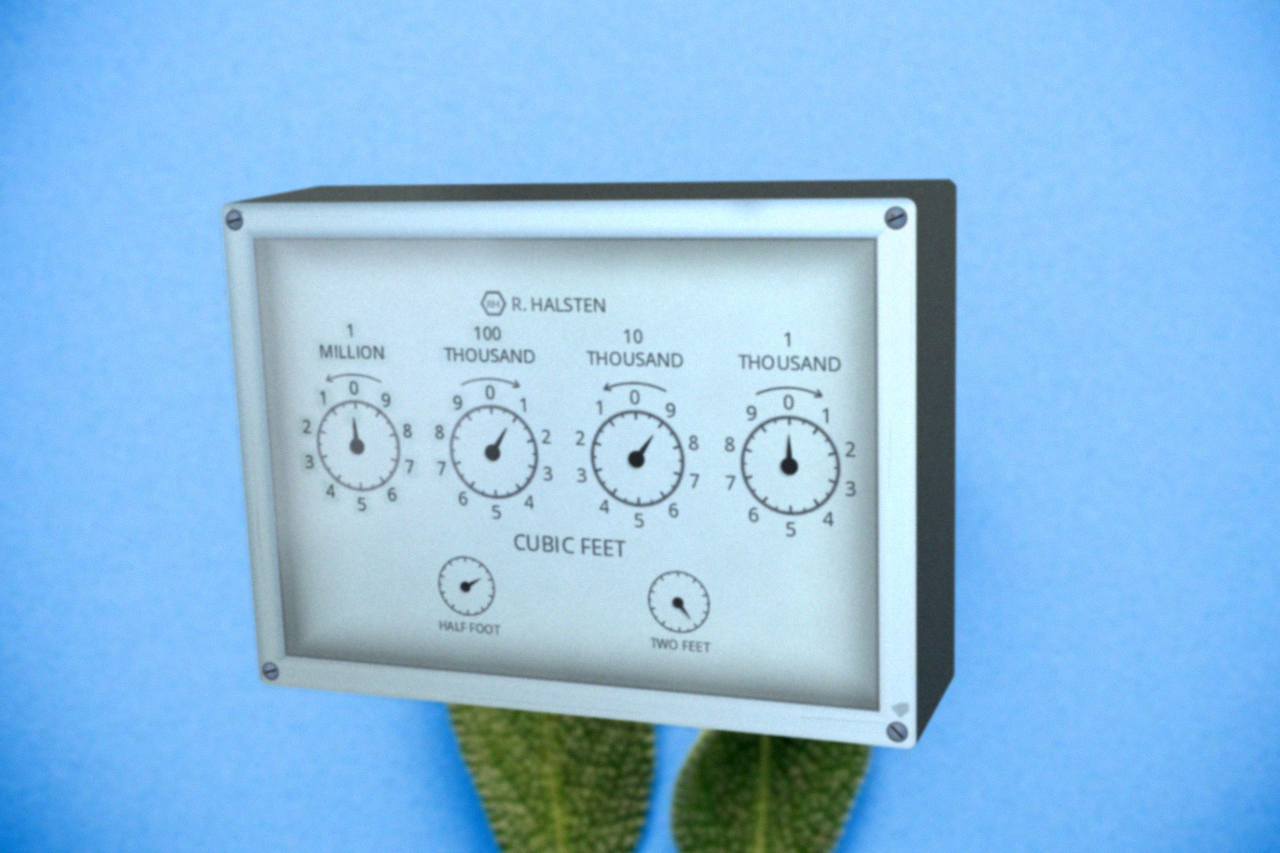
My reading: {"value": 9000, "unit": "ft³"}
